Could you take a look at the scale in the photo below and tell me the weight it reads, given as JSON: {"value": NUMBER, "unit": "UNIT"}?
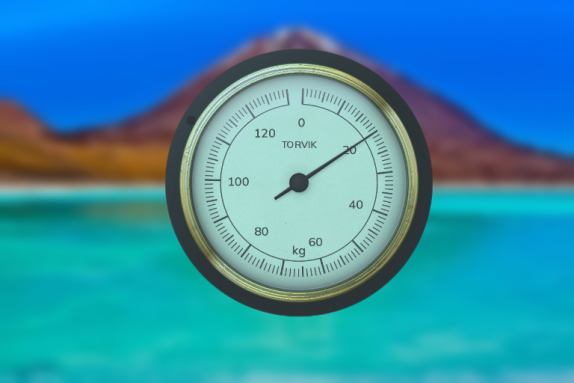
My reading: {"value": 20, "unit": "kg"}
